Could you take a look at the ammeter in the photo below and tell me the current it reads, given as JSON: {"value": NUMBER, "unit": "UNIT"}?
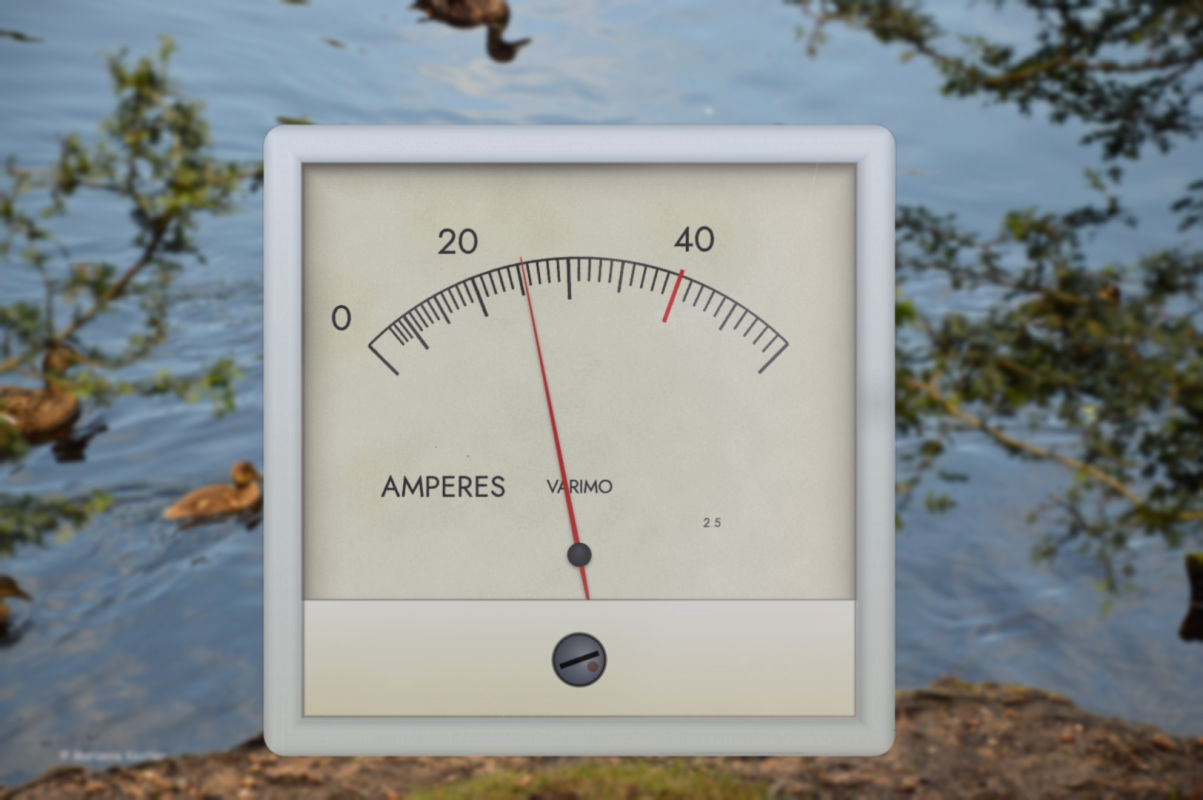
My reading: {"value": 25.5, "unit": "A"}
